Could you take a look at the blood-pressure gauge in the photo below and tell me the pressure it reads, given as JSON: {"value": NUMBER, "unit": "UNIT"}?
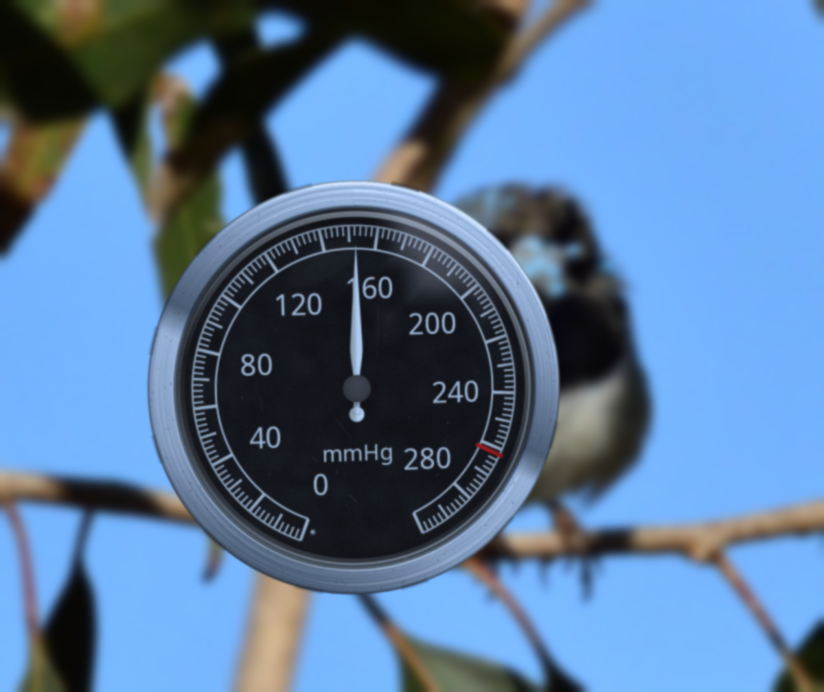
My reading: {"value": 152, "unit": "mmHg"}
